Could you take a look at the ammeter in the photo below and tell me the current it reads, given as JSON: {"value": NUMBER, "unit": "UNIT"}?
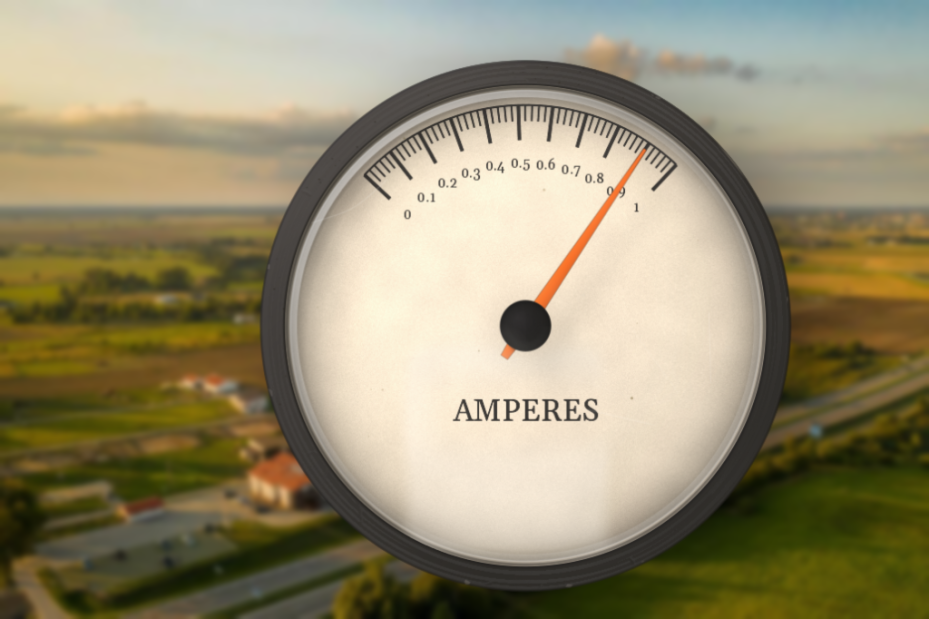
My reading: {"value": 0.9, "unit": "A"}
